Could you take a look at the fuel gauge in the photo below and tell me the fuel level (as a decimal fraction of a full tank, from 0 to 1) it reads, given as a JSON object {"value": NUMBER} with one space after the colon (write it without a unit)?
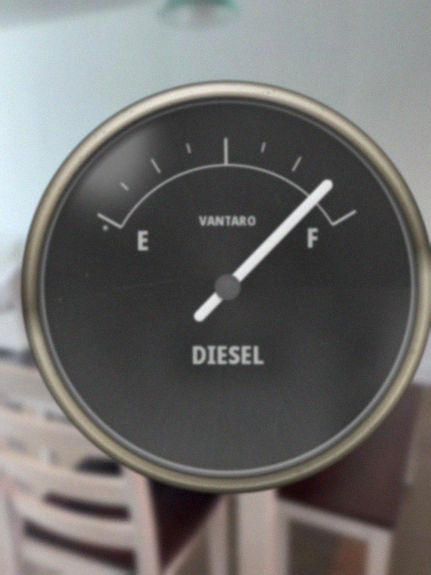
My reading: {"value": 0.875}
